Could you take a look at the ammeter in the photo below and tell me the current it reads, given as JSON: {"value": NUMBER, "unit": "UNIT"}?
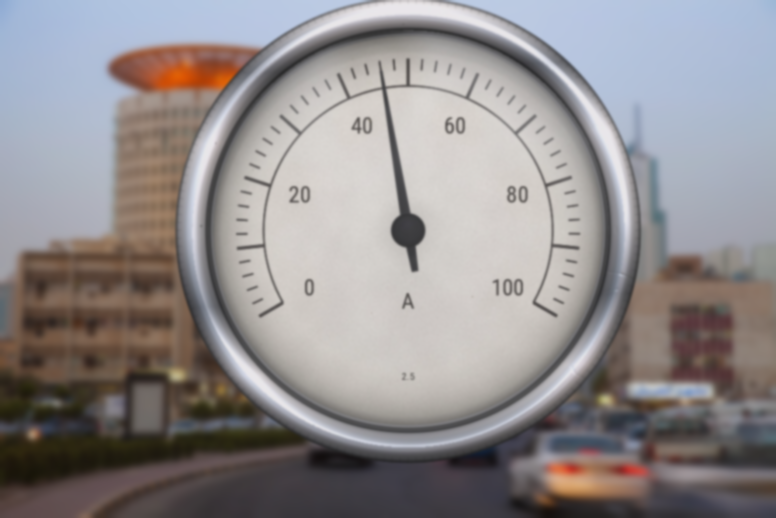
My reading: {"value": 46, "unit": "A"}
